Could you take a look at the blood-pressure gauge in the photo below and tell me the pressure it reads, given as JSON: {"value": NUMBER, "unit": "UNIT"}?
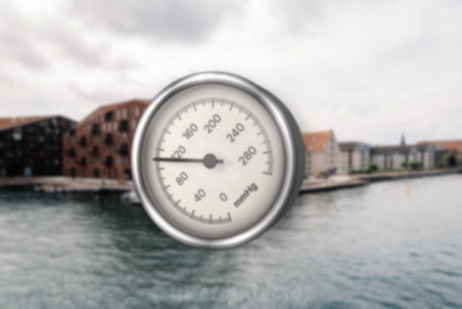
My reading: {"value": 110, "unit": "mmHg"}
